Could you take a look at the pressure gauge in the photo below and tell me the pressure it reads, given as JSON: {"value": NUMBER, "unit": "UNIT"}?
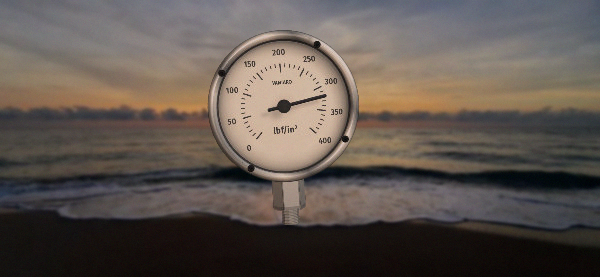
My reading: {"value": 320, "unit": "psi"}
